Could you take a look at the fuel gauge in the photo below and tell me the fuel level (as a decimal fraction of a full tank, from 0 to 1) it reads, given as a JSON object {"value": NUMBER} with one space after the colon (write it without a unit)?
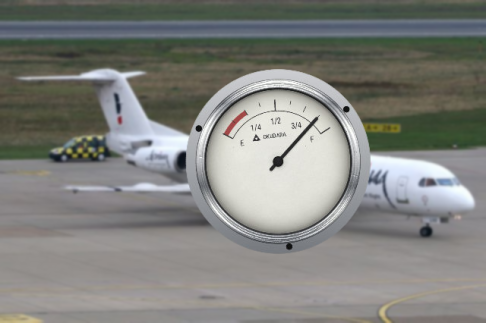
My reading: {"value": 0.875}
